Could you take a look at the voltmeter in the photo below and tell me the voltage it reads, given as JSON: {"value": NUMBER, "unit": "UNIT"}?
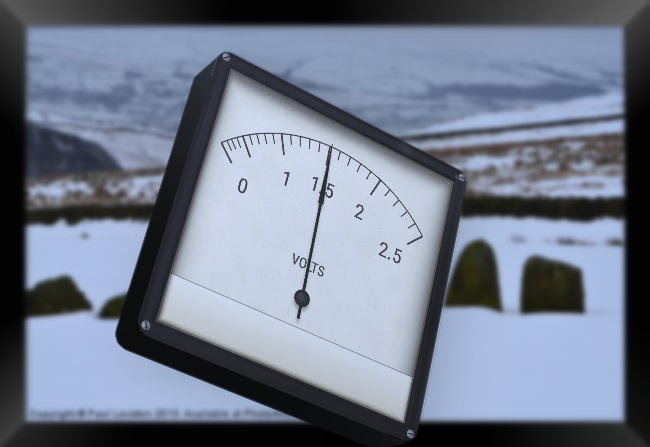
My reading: {"value": 1.5, "unit": "V"}
